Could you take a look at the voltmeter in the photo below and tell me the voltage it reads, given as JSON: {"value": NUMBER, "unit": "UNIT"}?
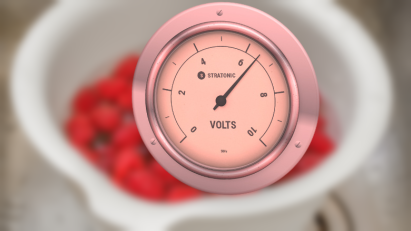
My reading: {"value": 6.5, "unit": "V"}
